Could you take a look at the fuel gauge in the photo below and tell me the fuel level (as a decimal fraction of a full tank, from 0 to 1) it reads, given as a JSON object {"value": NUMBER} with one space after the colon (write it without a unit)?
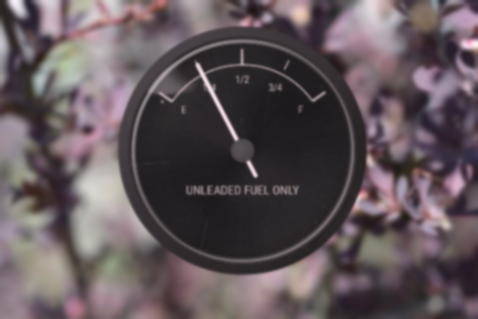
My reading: {"value": 0.25}
